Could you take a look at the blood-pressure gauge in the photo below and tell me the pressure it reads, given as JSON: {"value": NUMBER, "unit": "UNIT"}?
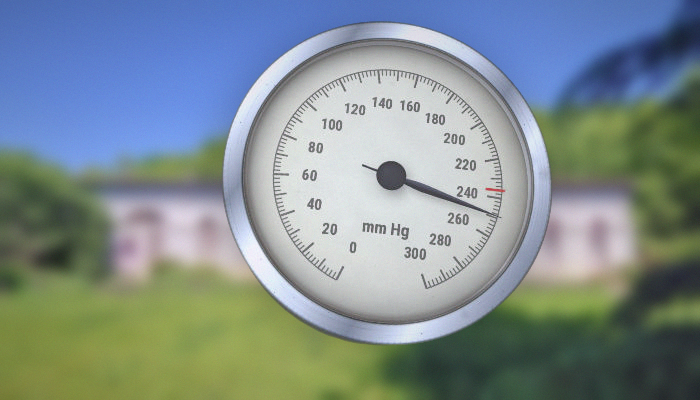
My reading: {"value": 250, "unit": "mmHg"}
